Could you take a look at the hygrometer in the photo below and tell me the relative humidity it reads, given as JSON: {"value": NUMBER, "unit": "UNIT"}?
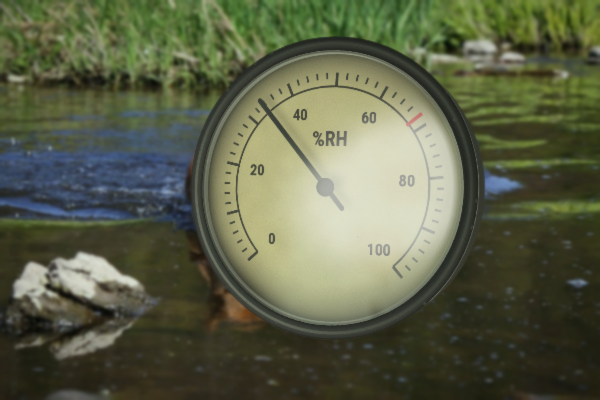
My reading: {"value": 34, "unit": "%"}
